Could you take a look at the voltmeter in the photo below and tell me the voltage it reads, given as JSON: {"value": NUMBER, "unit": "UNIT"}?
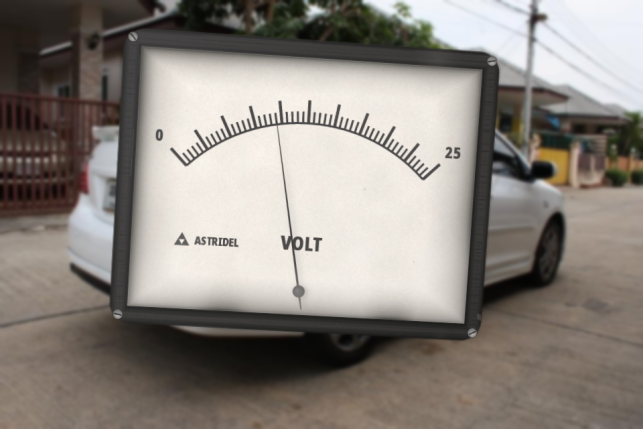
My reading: {"value": 9.5, "unit": "V"}
